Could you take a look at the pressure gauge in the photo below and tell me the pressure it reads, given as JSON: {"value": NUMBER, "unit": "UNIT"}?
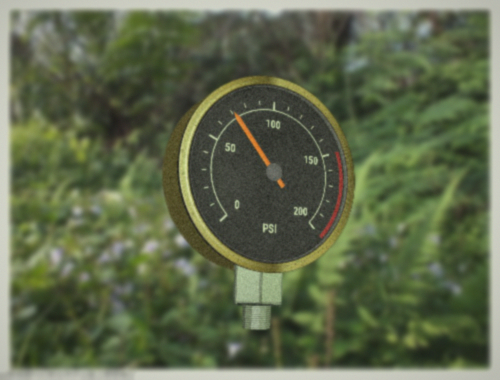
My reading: {"value": 70, "unit": "psi"}
